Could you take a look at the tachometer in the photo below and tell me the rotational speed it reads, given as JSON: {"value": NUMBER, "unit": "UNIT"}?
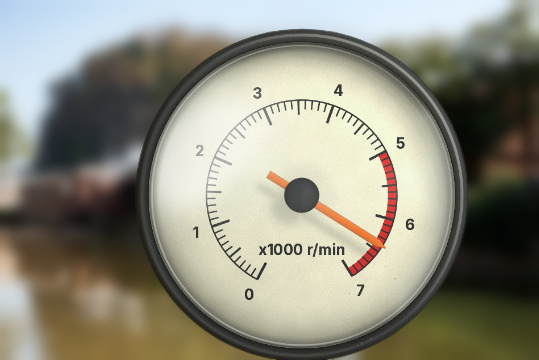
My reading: {"value": 6400, "unit": "rpm"}
